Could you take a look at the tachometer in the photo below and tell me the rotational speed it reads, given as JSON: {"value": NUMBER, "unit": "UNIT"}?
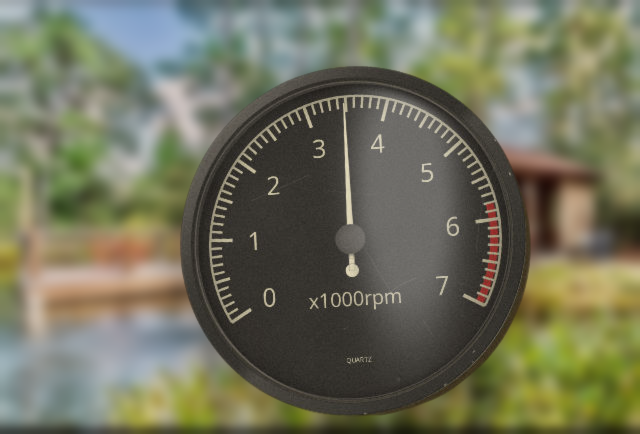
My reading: {"value": 3500, "unit": "rpm"}
